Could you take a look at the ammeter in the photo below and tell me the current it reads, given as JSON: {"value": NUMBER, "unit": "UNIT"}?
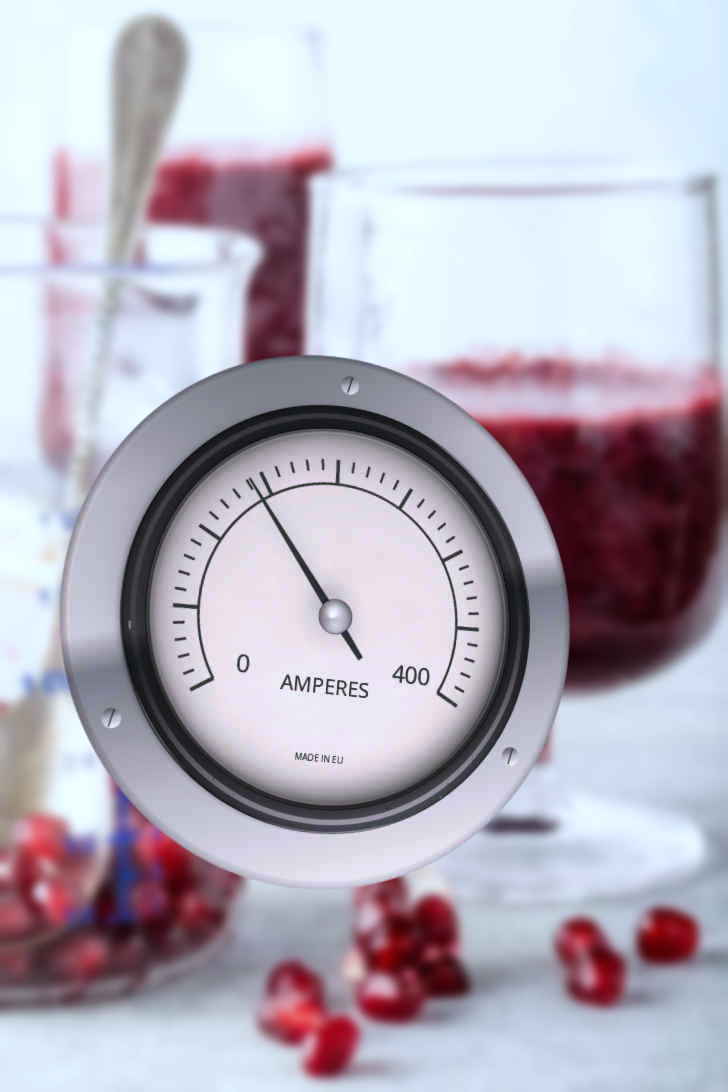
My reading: {"value": 140, "unit": "A"}
